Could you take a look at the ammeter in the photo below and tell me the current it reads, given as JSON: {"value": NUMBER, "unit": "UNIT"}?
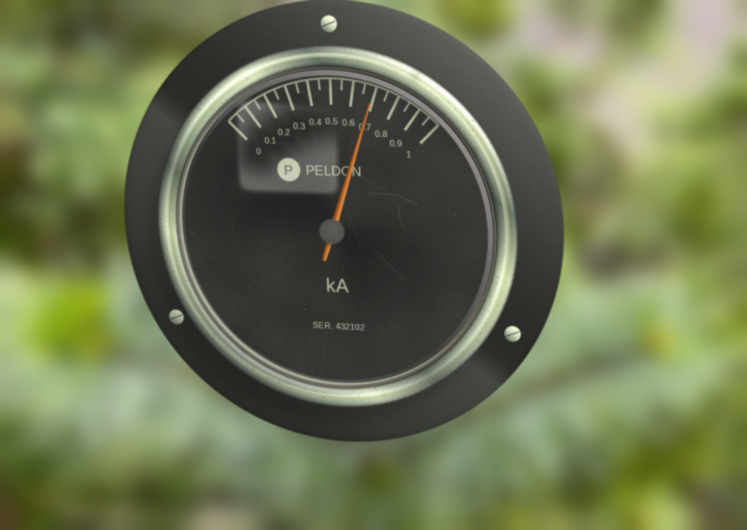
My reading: {"value": 0.7, "unit": "kA"}
